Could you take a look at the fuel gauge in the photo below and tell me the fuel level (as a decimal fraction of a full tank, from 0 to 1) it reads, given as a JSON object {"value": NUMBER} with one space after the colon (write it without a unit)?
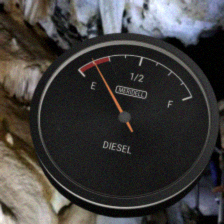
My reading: {"value": 0.125}
